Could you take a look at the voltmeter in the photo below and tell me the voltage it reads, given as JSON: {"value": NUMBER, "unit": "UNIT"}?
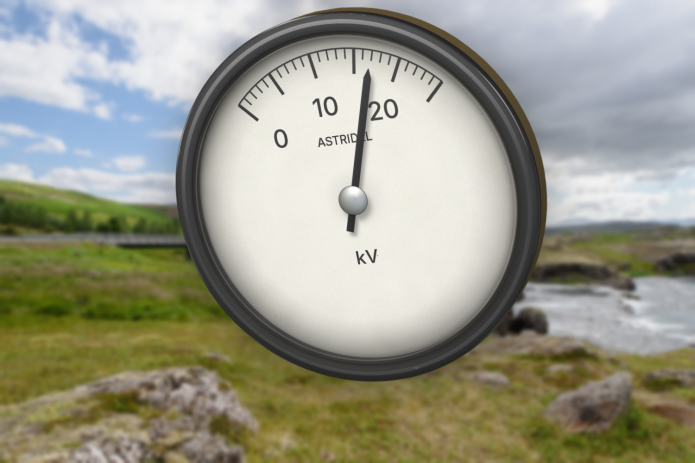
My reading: {"value": 17, "unit": "kV"}
